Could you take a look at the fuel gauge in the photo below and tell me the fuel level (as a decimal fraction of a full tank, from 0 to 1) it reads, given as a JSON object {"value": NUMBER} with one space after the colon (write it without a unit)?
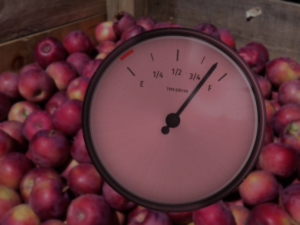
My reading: {"value": 0.875}
